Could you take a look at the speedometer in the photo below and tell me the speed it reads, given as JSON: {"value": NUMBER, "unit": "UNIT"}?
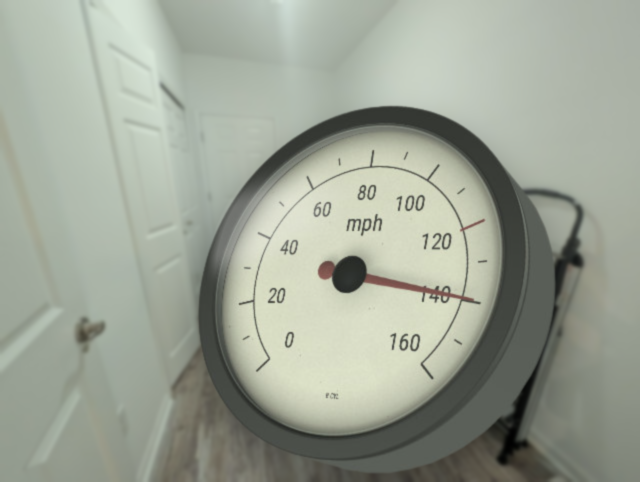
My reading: {"value": 140, "unit": "mph"}
